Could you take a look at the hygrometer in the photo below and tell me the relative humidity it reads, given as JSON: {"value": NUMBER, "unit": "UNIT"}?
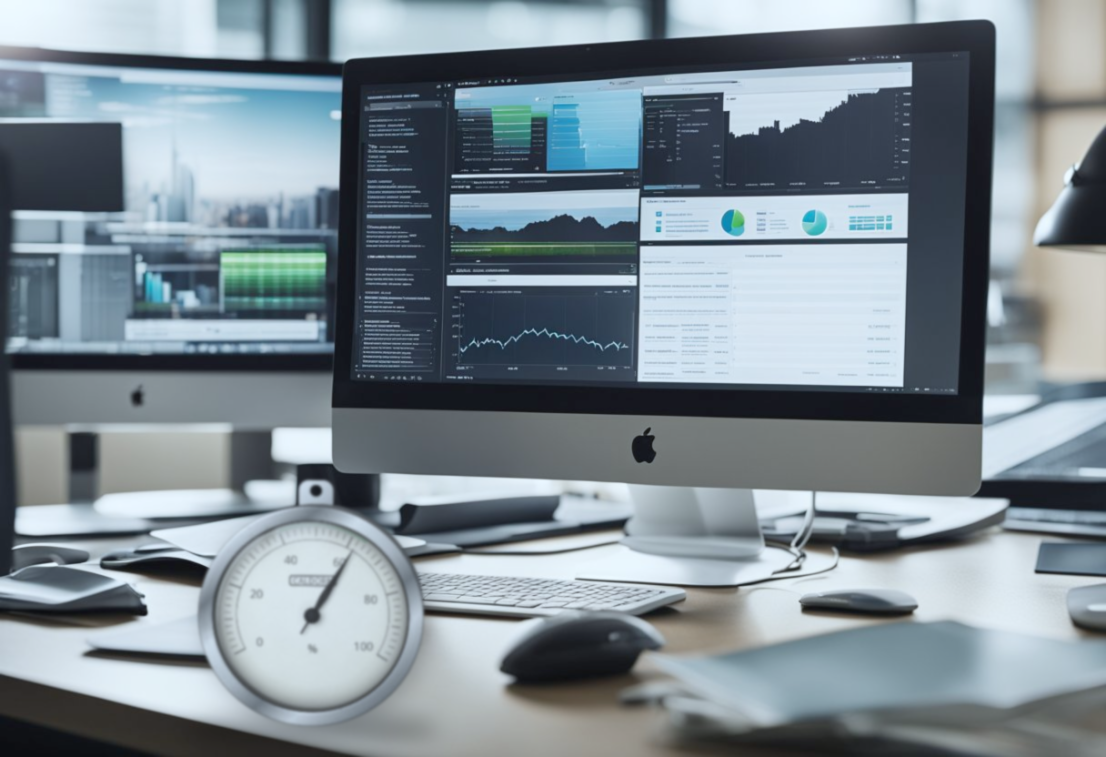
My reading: {"value": 62, "unit": "%"}
